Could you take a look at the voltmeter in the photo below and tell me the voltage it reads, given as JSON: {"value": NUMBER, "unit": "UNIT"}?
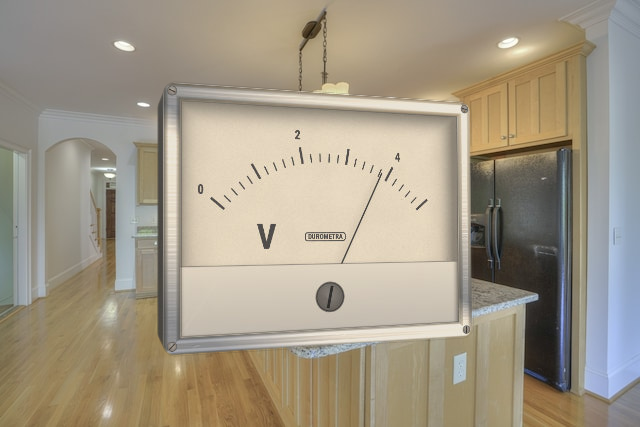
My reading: {"value": 3.8, "unit": "V"}
